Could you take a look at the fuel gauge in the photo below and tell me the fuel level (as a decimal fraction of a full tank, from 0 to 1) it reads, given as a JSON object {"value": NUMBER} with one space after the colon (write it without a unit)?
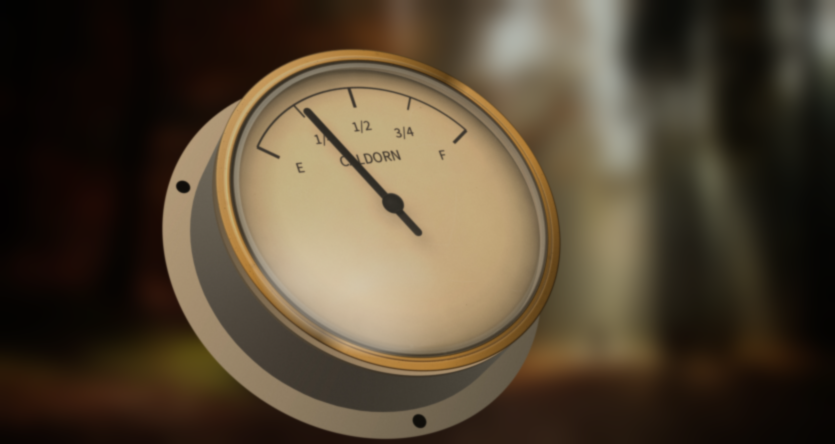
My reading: {"value": 0.25}
